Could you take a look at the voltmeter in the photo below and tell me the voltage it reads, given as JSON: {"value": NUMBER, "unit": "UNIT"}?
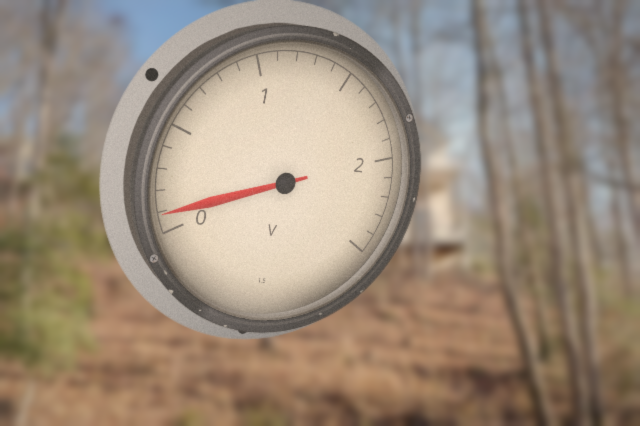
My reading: {"value": 0.1, "unit": "V"}
